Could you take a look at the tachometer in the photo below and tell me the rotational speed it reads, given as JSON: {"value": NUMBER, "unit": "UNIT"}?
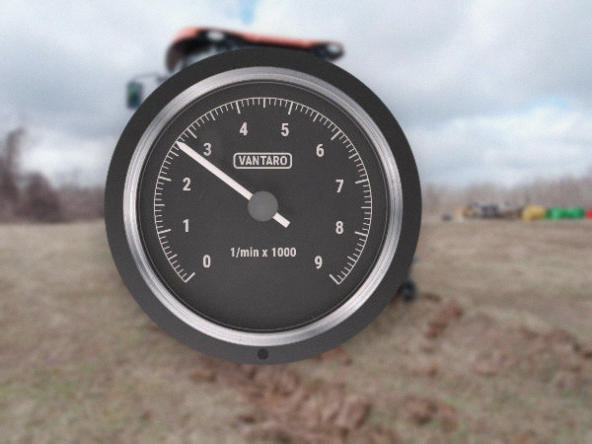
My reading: {"value": 2700, "unit": "rpm"}
